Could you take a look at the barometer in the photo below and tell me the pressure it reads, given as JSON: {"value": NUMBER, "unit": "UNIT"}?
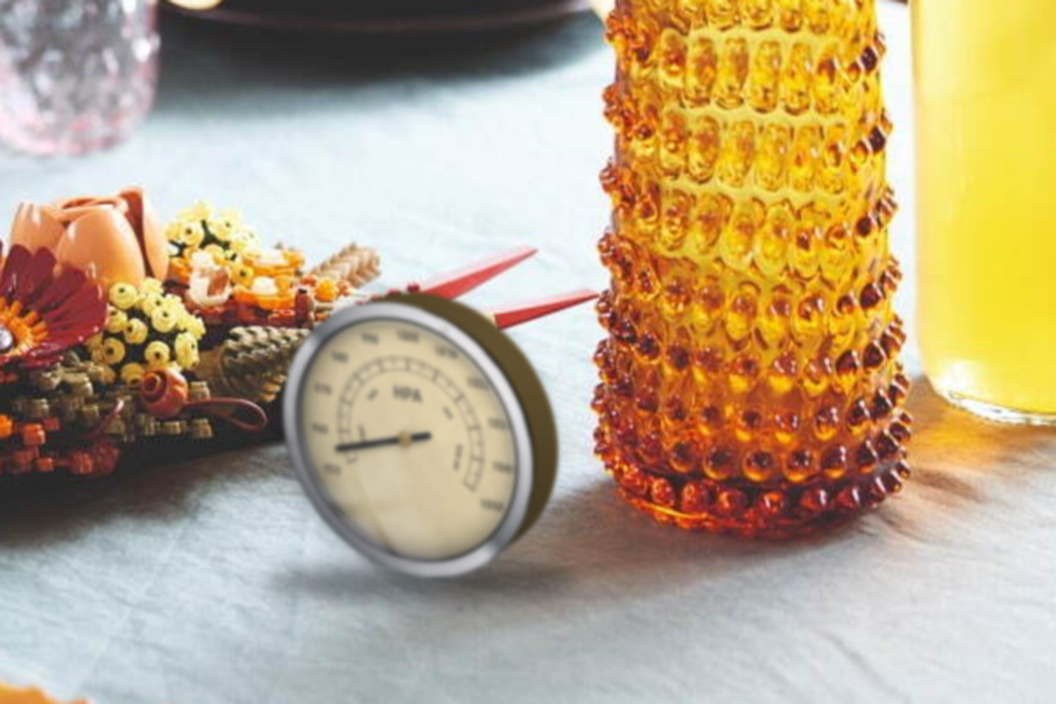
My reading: {"value": 955, "unit": "hPa"}
